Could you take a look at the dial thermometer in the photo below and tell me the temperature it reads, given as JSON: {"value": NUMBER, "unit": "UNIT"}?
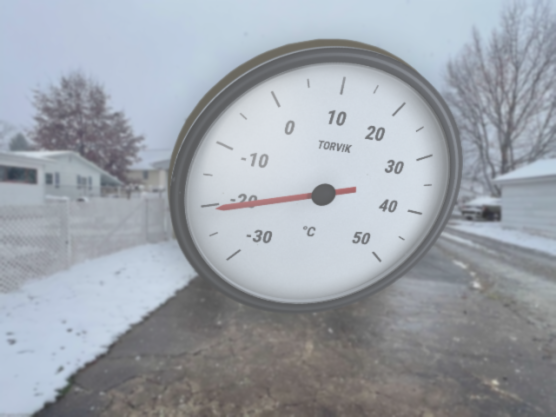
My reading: {"value": -20, "unit": "°C"}
